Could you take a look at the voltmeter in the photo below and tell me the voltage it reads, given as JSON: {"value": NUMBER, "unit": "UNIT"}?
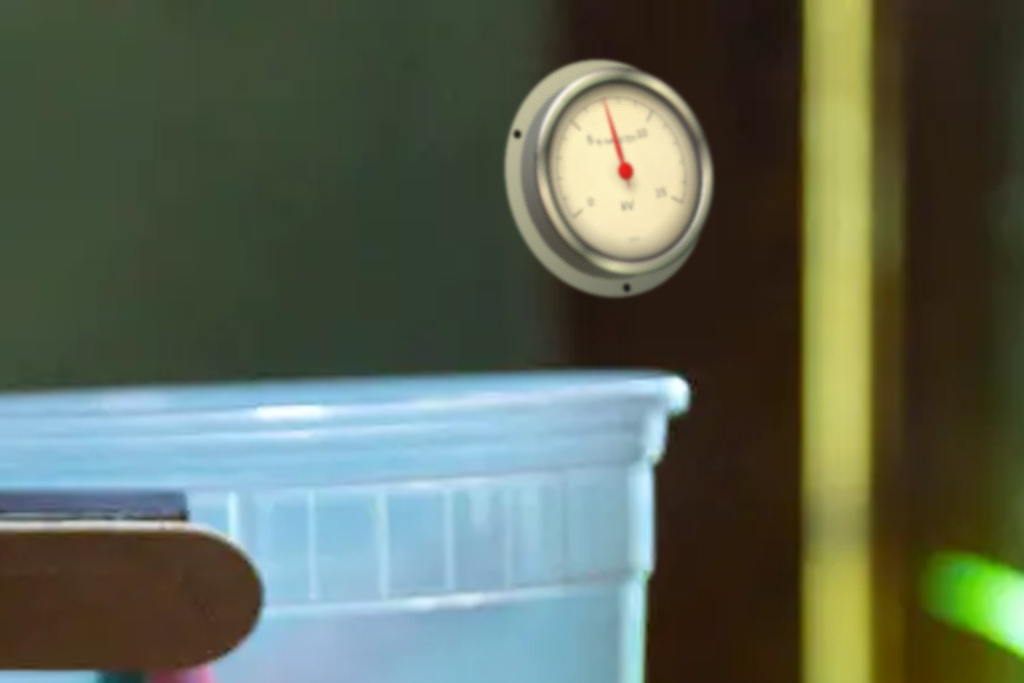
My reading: {"value": 7, "unit": "kV"}
